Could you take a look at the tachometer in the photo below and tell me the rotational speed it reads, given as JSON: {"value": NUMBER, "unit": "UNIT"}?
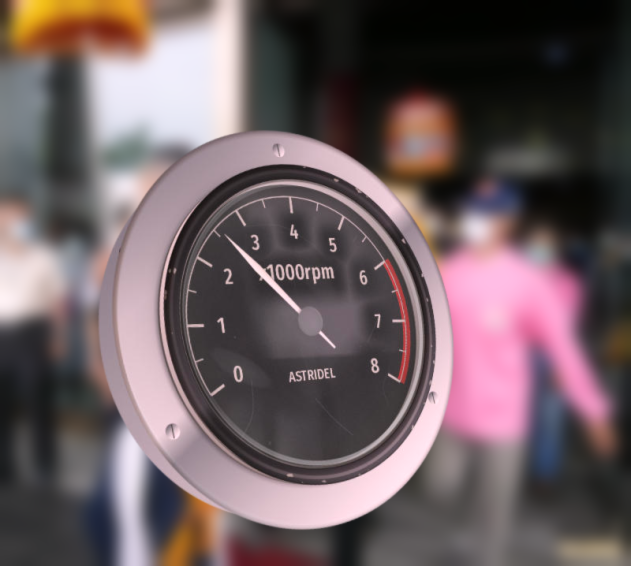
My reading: {"value": 2500, "unit": "rpm"}
